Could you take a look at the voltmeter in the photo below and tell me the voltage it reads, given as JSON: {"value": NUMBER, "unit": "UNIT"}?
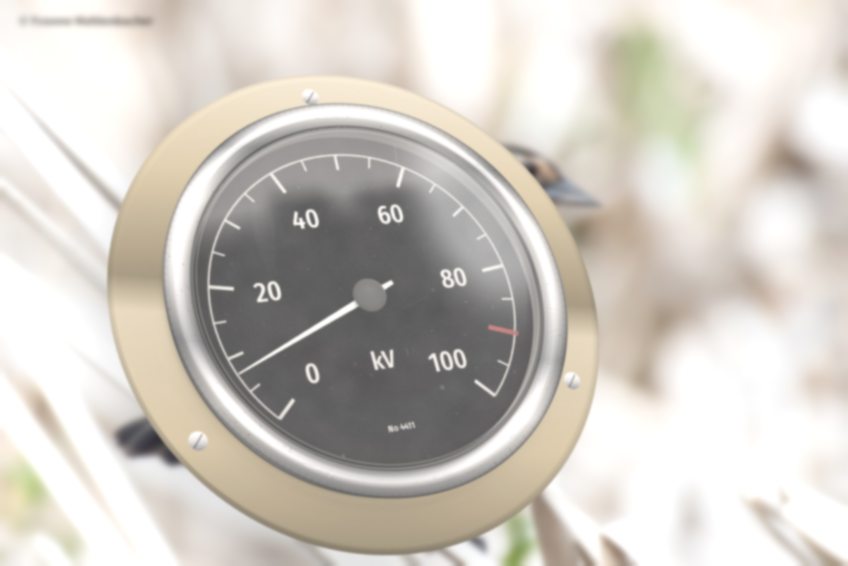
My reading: {"value": 7.5, "unit": "kV"}
